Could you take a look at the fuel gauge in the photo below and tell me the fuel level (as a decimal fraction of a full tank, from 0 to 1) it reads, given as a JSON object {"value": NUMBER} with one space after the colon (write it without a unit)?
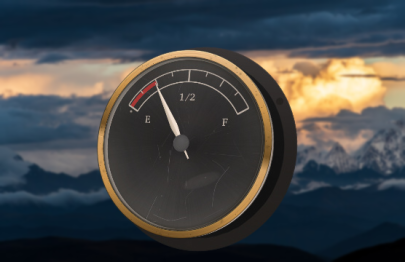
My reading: {"value": 0.25}
